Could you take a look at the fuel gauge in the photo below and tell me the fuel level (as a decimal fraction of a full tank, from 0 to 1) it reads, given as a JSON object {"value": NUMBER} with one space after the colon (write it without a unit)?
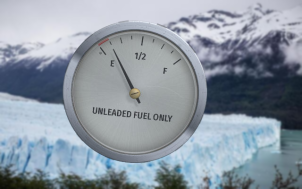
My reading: {"value": 0.125}
